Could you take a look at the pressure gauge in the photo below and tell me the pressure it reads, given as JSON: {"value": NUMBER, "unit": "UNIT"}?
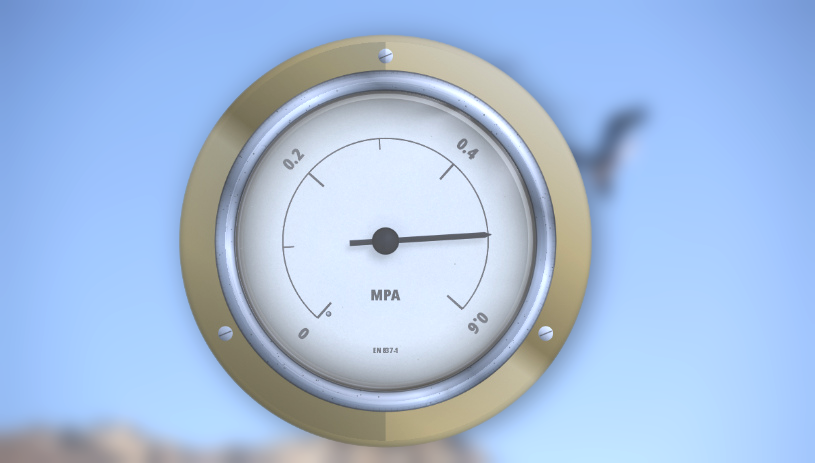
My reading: {"value": 0.5, "unit": "MPa"}
